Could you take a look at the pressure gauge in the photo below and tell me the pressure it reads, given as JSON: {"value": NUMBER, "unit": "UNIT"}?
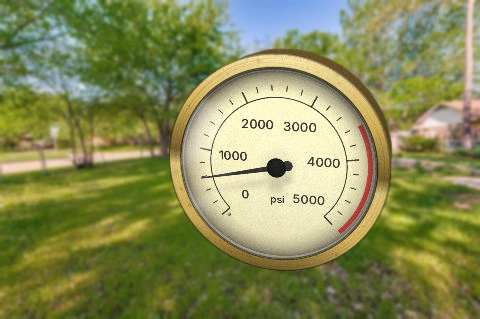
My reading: {"value": 600, "unit": "psi"}
